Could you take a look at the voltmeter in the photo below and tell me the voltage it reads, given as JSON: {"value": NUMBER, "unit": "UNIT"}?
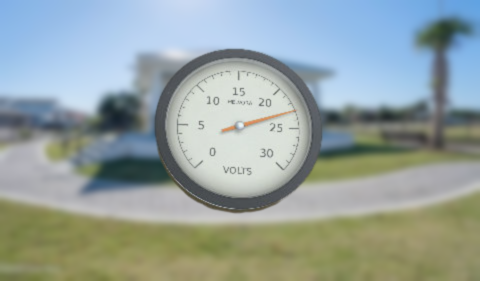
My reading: {"value": 23, "unit": "V"}
